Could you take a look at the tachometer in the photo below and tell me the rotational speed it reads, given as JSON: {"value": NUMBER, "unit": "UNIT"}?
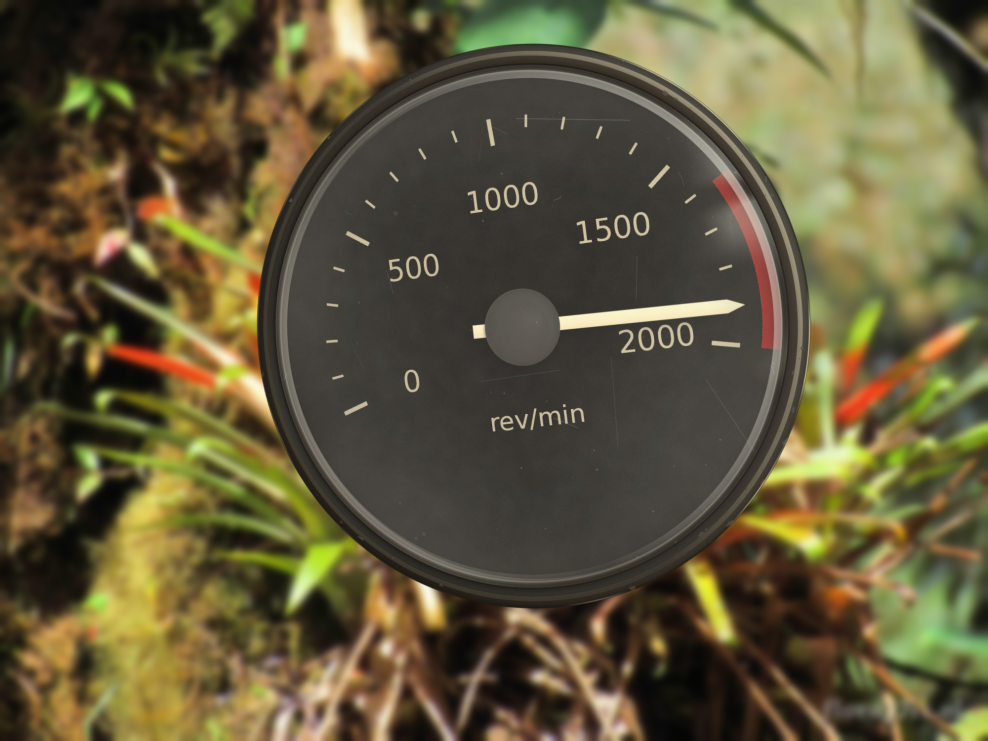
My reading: {"value": 1900, "unit": "rpm"}
